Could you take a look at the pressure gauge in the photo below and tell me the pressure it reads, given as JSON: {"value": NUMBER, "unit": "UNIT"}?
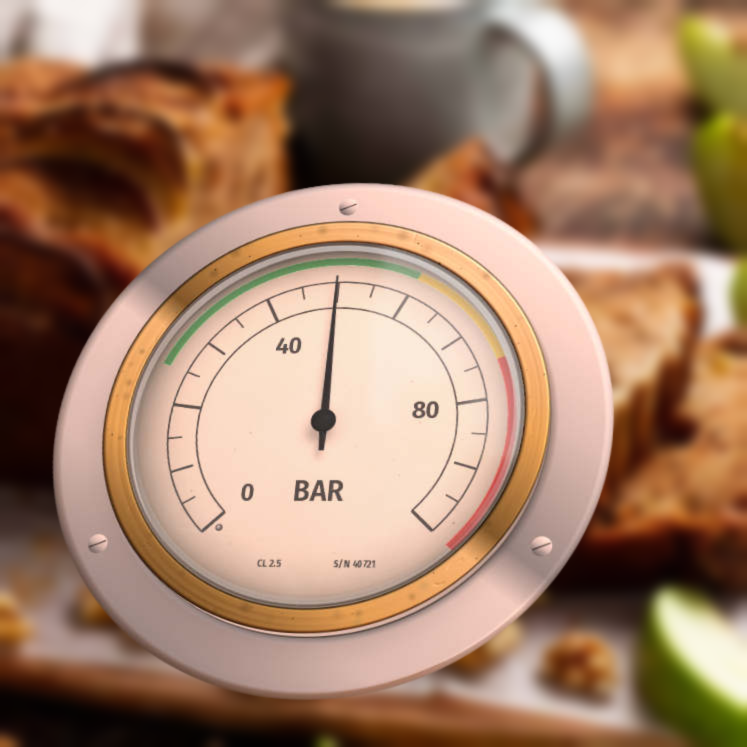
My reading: {"value": 50, "unit": "bar"}
